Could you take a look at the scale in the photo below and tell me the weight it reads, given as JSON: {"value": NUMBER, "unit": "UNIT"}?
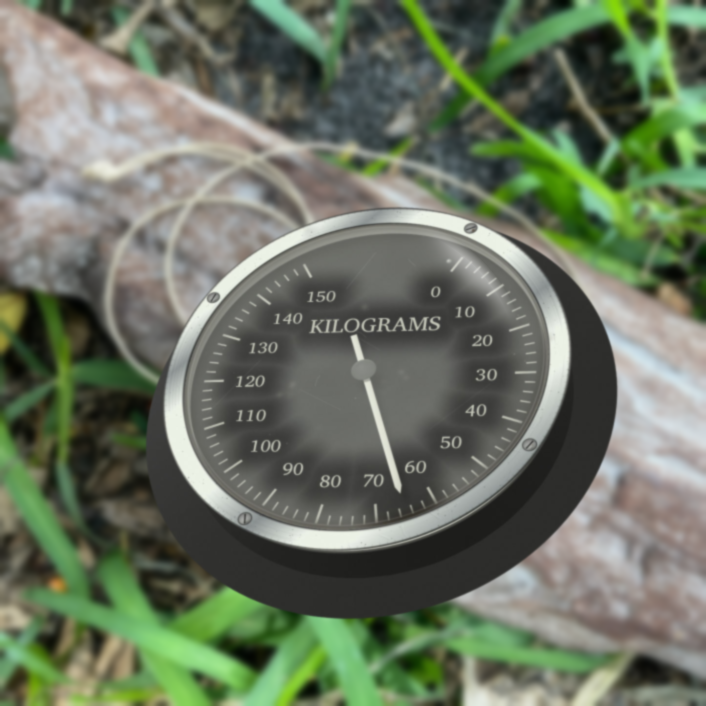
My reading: {"value": 65, "unit": "kg"}
